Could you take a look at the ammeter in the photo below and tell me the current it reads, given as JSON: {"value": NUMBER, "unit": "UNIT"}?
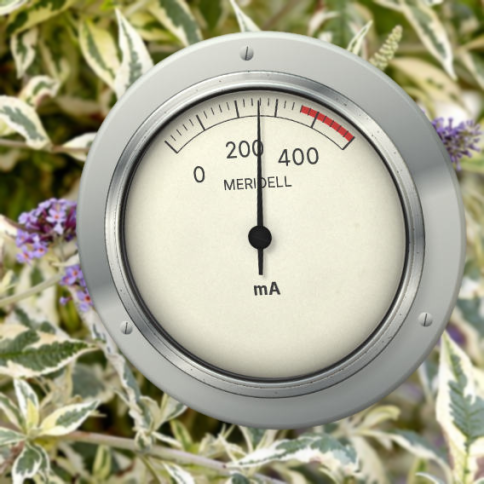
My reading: {"value": 260, "unit": "mA"}
